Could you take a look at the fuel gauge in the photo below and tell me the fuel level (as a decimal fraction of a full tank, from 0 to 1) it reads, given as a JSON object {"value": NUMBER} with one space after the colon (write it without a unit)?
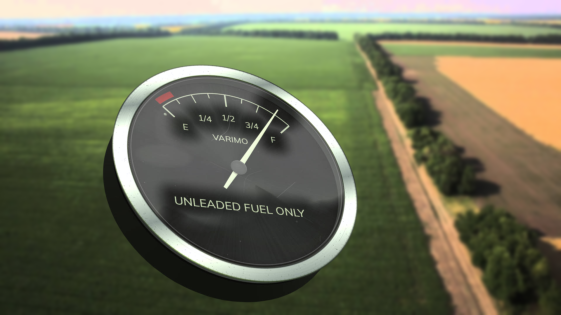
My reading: {"value": 0.875}
